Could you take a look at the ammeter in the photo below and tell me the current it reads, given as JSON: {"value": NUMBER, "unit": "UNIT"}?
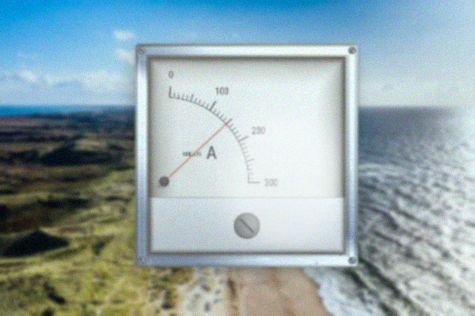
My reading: {"value": 150, "unit": "A"}
